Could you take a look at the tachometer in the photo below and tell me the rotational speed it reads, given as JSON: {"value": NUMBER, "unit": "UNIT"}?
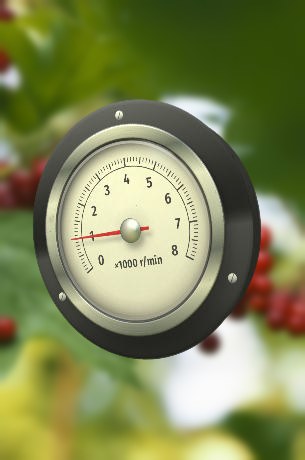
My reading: {"value": 1000, "unit": "rpm"}
